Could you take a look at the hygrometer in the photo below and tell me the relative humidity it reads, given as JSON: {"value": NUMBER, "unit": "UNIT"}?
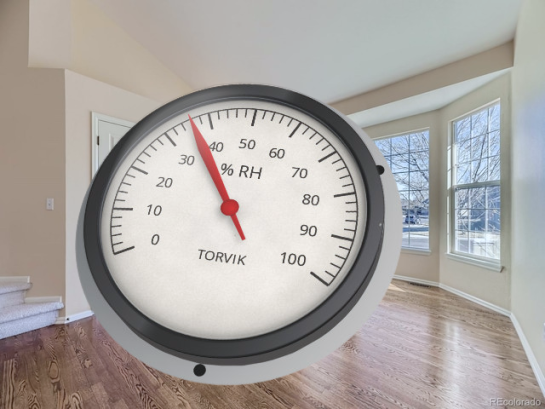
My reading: {"value": 36, "unit": "%"}
